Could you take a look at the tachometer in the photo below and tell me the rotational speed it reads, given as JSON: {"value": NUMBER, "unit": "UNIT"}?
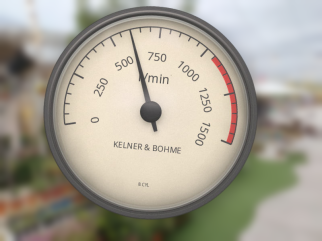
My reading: {"value": 600, "unit": "rpm"}
